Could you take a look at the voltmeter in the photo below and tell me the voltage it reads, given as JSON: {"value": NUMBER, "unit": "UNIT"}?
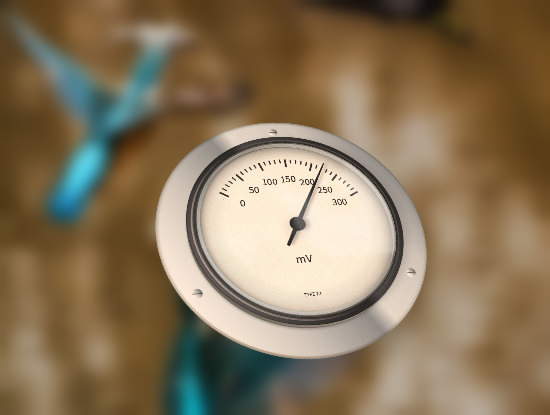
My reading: {"value": 220, "unit": "mV"}
